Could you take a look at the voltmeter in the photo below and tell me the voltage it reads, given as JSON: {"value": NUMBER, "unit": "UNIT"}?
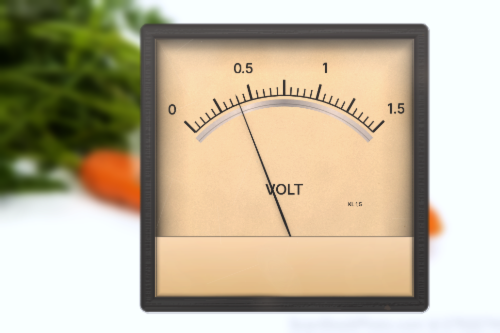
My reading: {"value": 0.4, "unit": "V"}
